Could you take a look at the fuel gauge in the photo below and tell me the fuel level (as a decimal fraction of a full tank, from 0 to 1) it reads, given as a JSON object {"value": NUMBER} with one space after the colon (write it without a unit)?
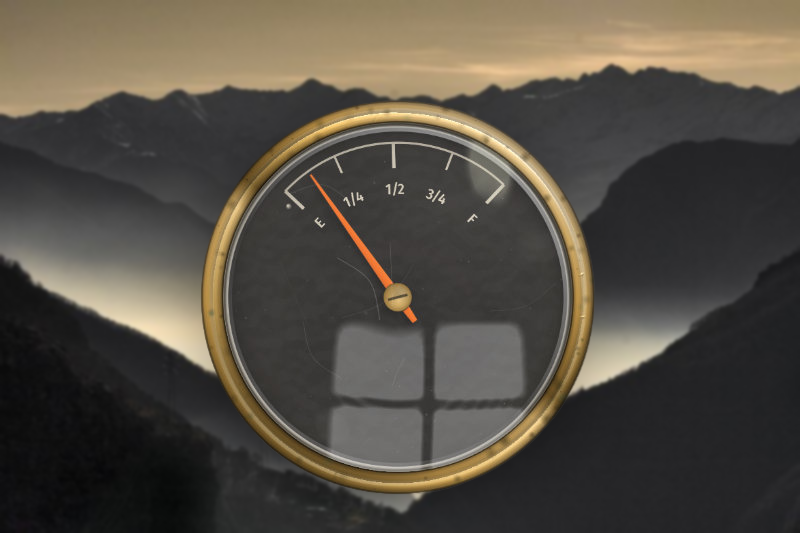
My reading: {"value": 0.125}
